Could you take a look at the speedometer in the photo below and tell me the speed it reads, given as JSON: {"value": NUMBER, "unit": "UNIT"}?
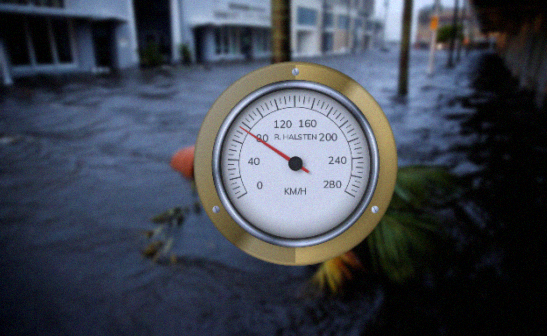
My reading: {"value": 75, "unit": "km/h"}
